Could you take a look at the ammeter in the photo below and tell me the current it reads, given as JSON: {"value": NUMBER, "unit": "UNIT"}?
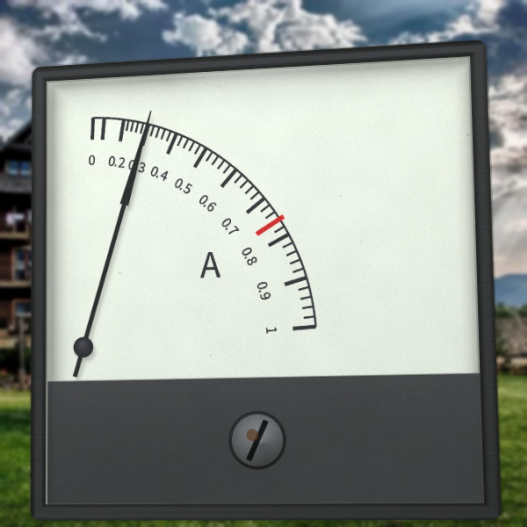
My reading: {"value": 0.3, "unit": "A"}
